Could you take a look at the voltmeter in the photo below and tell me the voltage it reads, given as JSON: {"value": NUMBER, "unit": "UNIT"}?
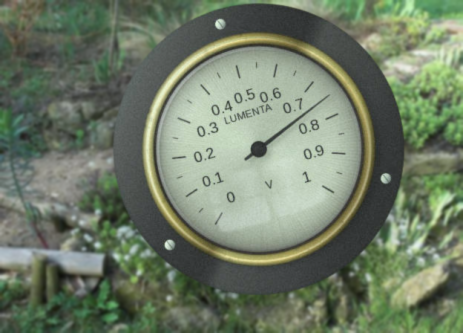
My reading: {"value": 0.75, "unit": "V"}
